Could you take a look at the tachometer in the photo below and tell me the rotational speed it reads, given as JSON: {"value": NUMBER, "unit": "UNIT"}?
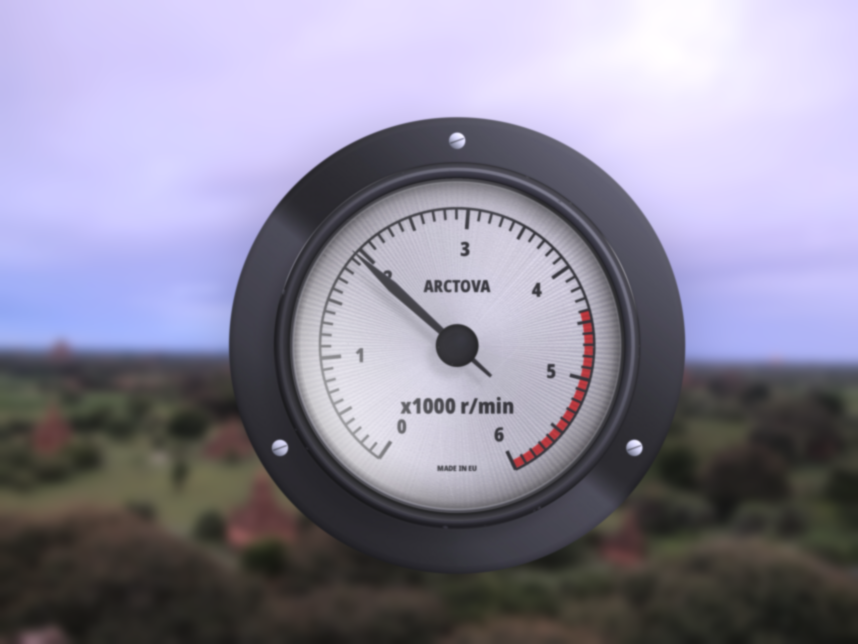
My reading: {"value": 1950, "unit": "rpm"}
